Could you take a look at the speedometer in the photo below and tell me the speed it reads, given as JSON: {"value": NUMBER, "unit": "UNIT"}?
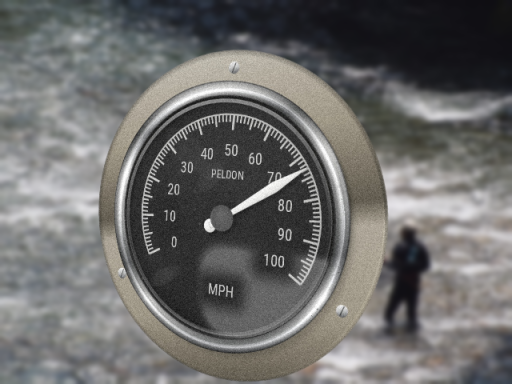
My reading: {"value": 73, "unit": "mph"}
